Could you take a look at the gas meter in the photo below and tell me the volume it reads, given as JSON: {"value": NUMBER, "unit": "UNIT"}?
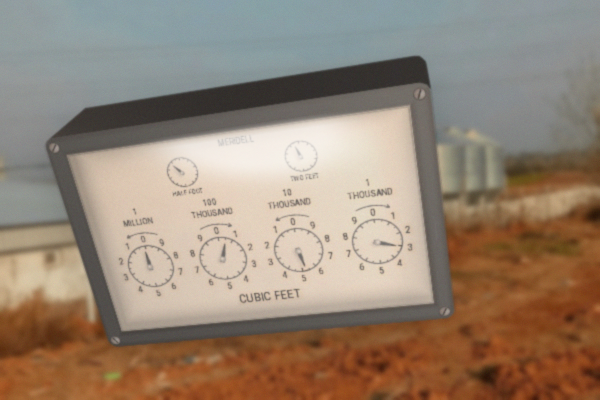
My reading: {"value": 5300, "unit": "ft³"}
